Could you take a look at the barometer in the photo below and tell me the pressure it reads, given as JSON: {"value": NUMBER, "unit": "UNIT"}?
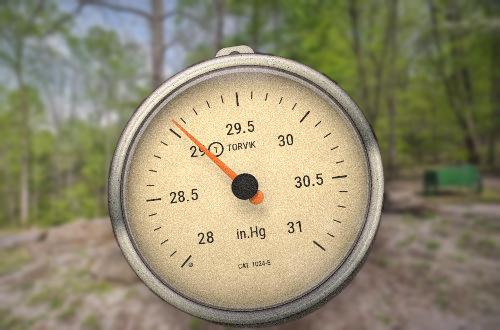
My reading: {"value": 29.05, "unit": "inHg"}
